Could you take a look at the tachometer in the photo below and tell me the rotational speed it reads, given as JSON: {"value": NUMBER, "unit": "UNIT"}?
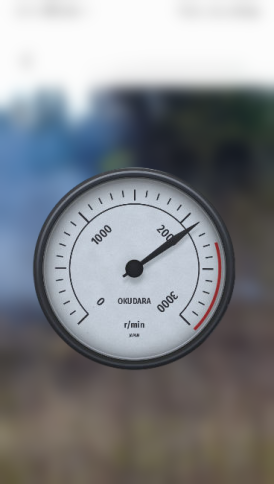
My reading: {"value": 2100, "unit": "rpm"}
